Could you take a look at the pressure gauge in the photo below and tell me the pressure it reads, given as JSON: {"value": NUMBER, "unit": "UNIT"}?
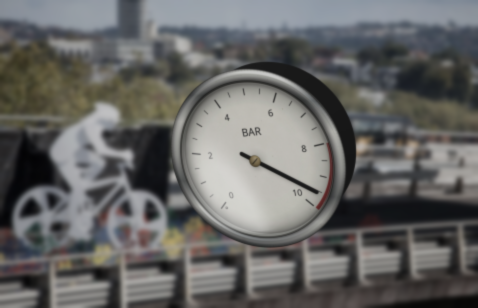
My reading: {"value": 9.5, "unit": "bar"}
